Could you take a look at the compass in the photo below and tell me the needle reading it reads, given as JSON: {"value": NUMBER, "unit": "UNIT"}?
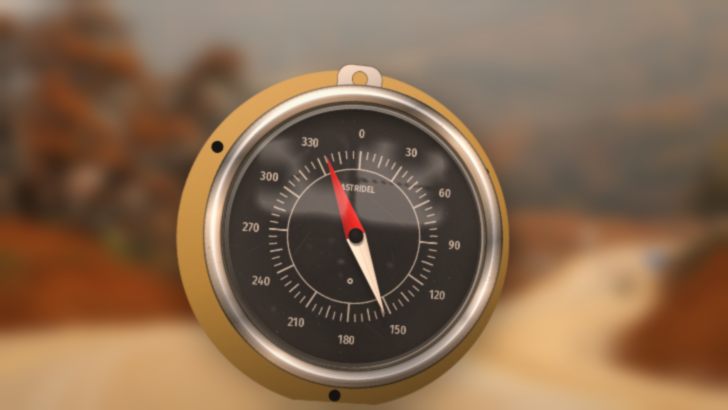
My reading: {"value": 335, "unit": "°"}
